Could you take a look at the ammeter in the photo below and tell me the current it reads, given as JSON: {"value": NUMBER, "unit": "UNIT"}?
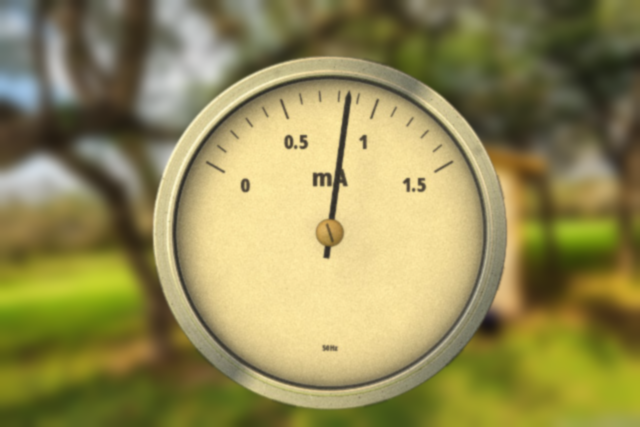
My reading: {"value": 0.85, "unit": "mA"}
